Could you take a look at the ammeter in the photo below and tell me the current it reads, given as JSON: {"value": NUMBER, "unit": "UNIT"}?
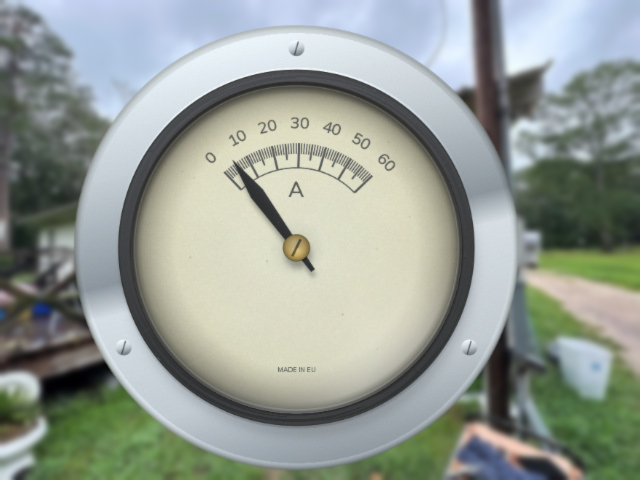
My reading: {"value": 5, "unit": "A"}
